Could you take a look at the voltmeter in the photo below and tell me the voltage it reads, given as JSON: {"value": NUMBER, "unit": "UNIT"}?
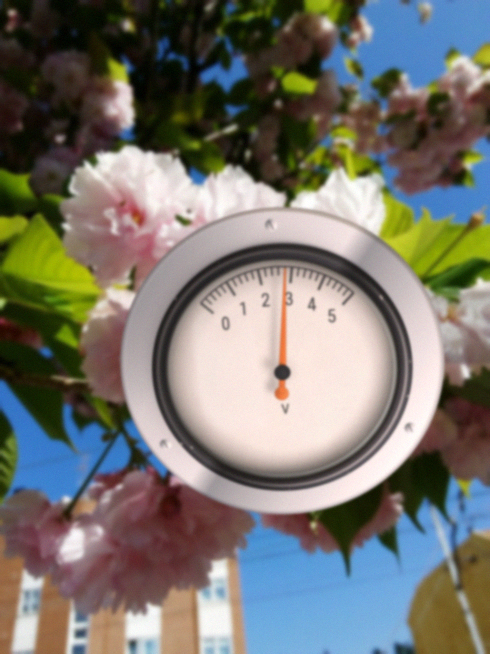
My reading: {"value": 2.8, "unit": "V"}
